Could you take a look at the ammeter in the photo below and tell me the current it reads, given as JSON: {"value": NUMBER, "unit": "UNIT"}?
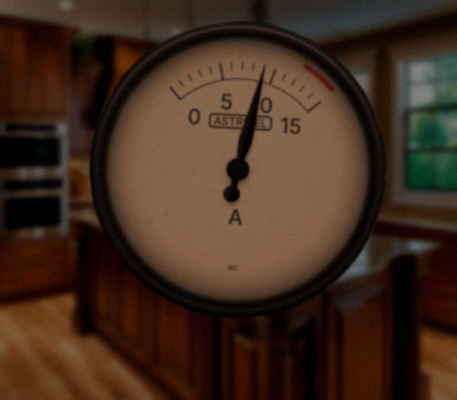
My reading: {"value": 9, "unit": "A"}
